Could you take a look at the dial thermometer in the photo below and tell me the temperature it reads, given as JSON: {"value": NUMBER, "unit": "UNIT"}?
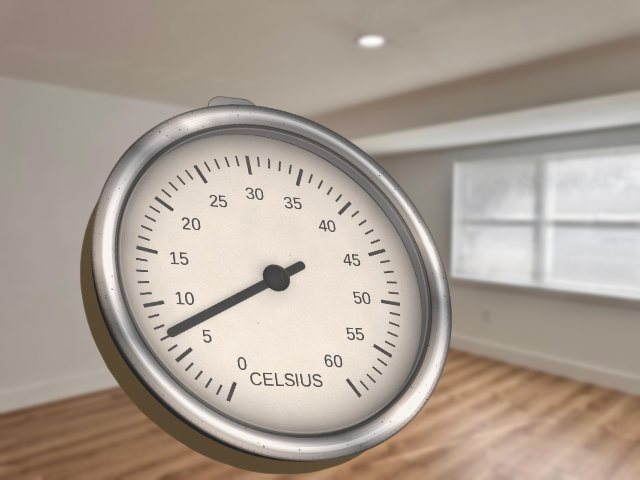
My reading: {"value": 7, "unit": "°C"}
